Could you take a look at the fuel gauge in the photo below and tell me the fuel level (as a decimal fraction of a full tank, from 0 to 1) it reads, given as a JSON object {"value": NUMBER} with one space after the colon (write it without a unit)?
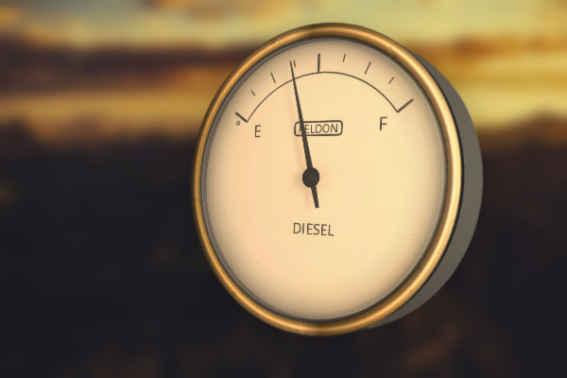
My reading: {"value": 0.375}
